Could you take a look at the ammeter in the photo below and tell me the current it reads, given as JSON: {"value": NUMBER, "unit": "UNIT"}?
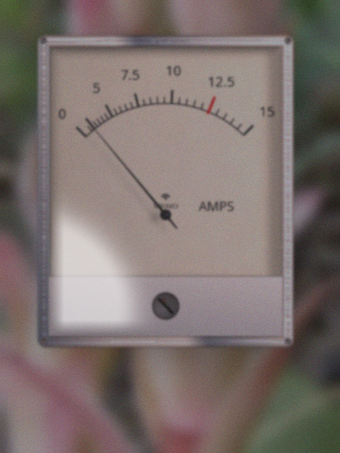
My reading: {"value": 2.5, "unit": "A"}
